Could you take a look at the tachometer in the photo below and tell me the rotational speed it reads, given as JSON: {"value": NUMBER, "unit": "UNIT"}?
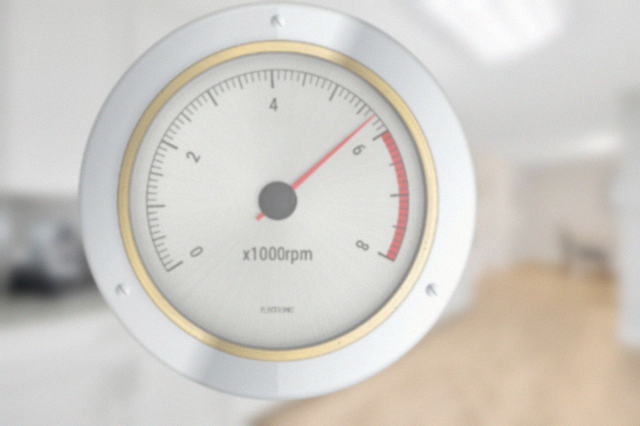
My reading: {"value": 5700, "unit": "rpm"}
